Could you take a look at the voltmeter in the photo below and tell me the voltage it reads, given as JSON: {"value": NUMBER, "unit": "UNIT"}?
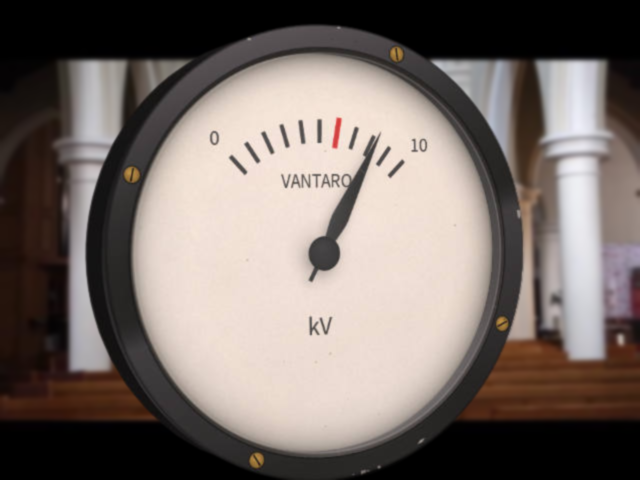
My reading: {"value": 8, "unit": "kV"}
